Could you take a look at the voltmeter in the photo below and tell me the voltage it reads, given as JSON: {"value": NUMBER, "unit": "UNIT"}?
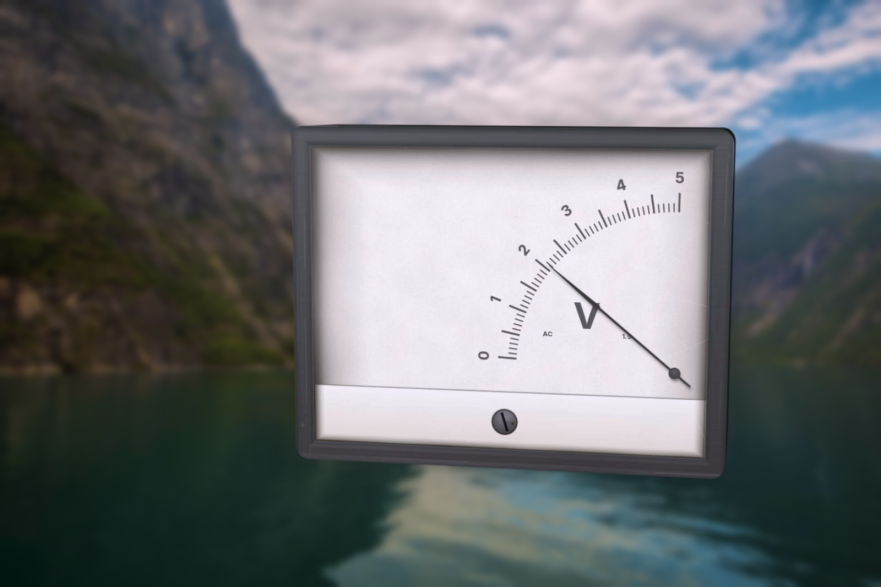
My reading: {"value": 2.1, "unit": "V"}
